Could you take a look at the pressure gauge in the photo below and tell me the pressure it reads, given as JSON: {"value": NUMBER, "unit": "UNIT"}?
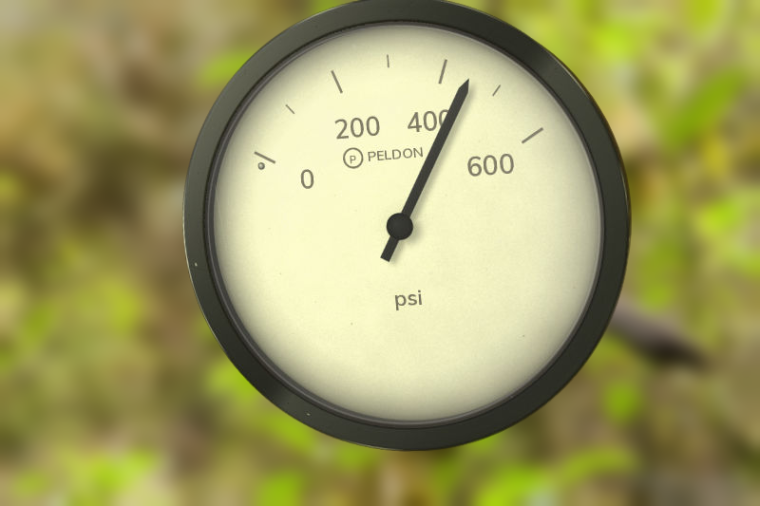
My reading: {"value": 450, "unit": "psi"}
